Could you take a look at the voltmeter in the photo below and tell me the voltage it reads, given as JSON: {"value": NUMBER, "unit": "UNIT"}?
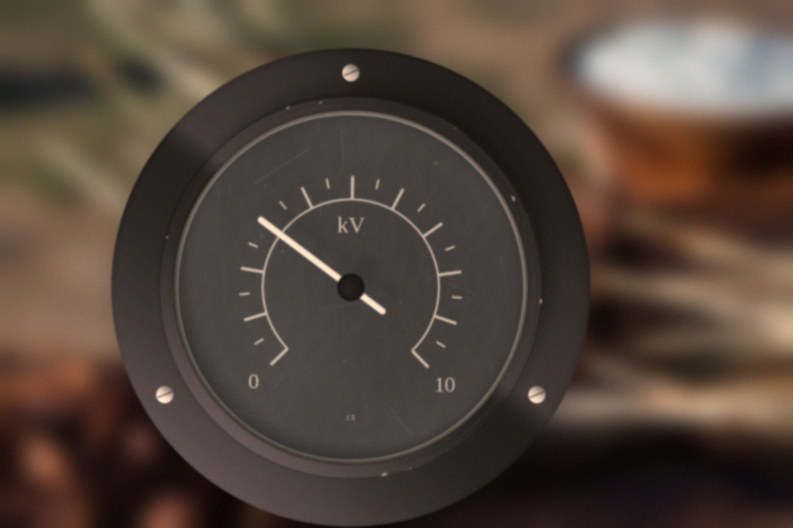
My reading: {"value": 3, "unit": "kV"}
